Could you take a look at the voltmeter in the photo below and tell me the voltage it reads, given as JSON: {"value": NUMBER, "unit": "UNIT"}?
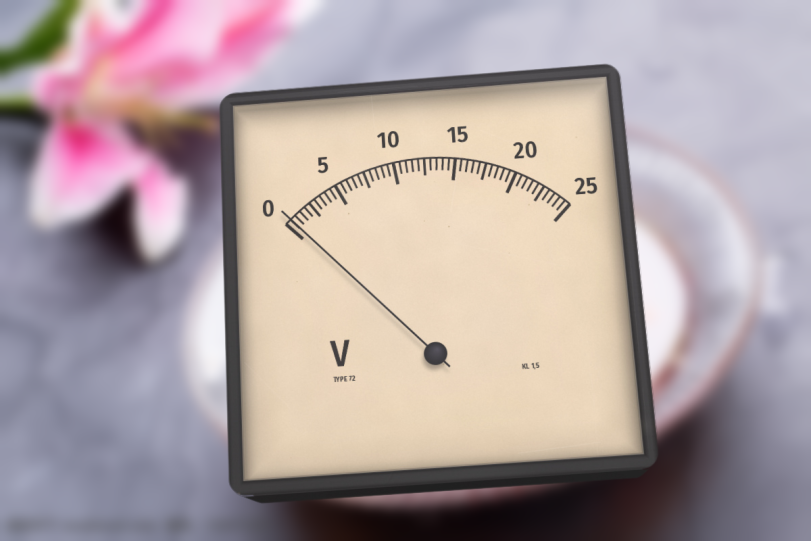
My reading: {"value": 0.5, "unit": "V"}
